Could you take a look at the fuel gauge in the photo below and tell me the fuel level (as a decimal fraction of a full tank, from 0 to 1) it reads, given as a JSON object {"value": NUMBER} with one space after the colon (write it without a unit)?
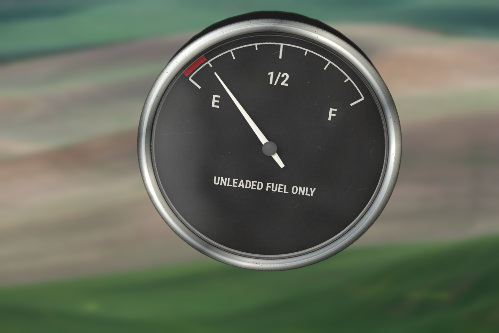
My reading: {"value": 0.125}
